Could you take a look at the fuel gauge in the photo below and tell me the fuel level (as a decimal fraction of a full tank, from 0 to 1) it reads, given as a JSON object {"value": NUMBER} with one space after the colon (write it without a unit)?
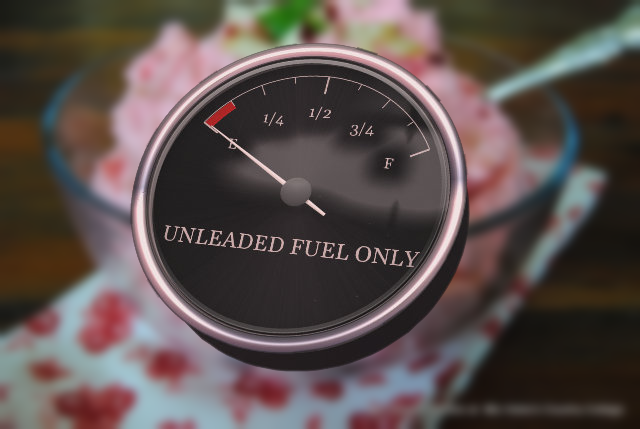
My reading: {"value": 0}
